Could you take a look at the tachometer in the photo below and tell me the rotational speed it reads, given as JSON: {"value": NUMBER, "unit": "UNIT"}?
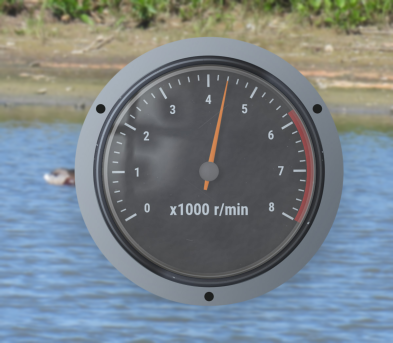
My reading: {"value": 4400, "unit": "rpm"}
